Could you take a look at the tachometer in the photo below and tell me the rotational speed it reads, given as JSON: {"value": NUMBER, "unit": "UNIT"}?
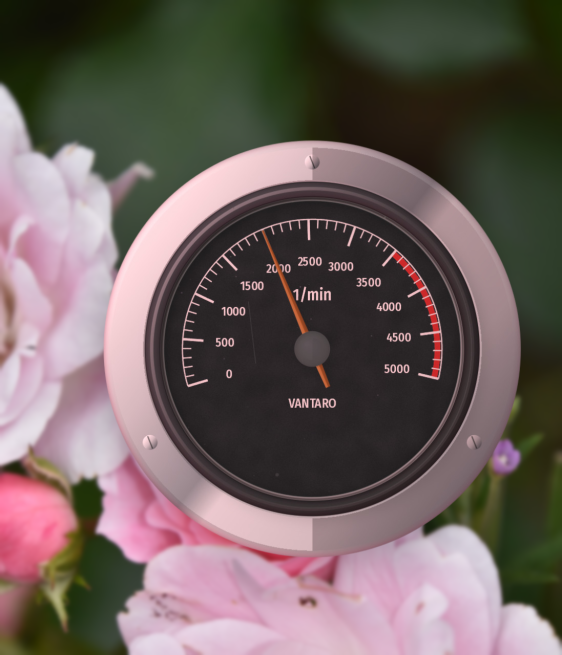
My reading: {"value": 2000, "unit": "rpm"}
